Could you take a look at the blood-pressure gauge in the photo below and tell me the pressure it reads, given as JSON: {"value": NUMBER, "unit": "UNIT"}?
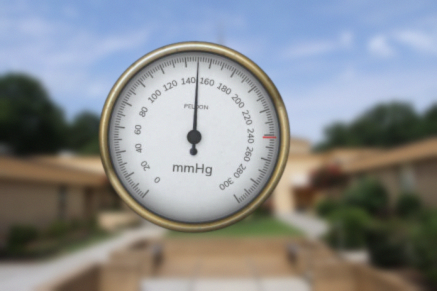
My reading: {"value": 150, "unit": "mmHg"}
